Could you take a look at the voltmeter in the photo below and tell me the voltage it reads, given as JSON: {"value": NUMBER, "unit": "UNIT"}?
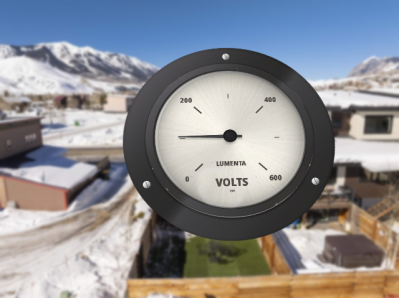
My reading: {"value": 100, "unit": "V"}
